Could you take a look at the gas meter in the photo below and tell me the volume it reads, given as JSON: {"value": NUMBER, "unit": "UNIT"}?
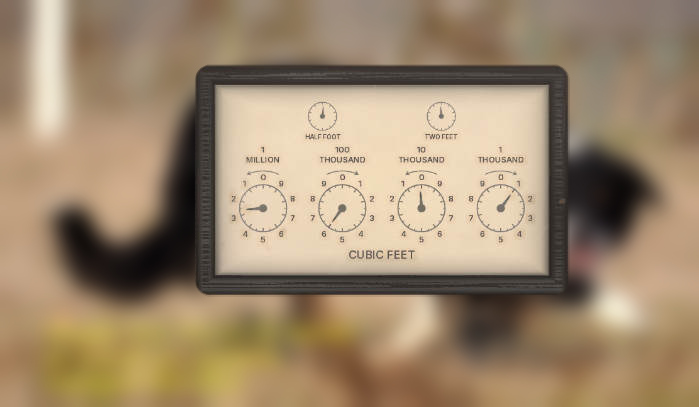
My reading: {"value": 260100, "unit": "ft³"}
